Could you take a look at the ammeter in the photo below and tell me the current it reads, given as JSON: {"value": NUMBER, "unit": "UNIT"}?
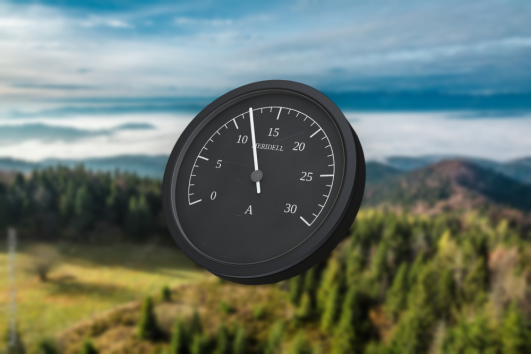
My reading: {"value": 12, "unit": "A"}
